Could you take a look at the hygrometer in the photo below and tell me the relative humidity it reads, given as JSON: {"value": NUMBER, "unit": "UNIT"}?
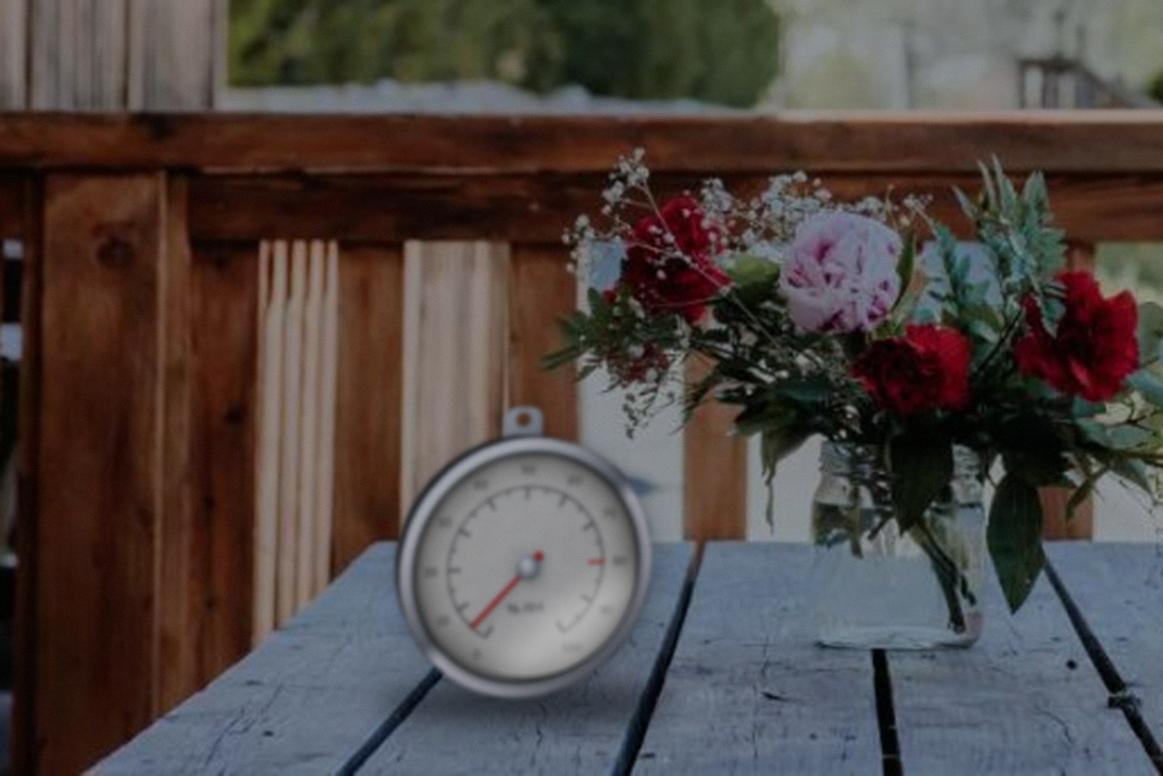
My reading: {"value": 5, "unit": "%"}
